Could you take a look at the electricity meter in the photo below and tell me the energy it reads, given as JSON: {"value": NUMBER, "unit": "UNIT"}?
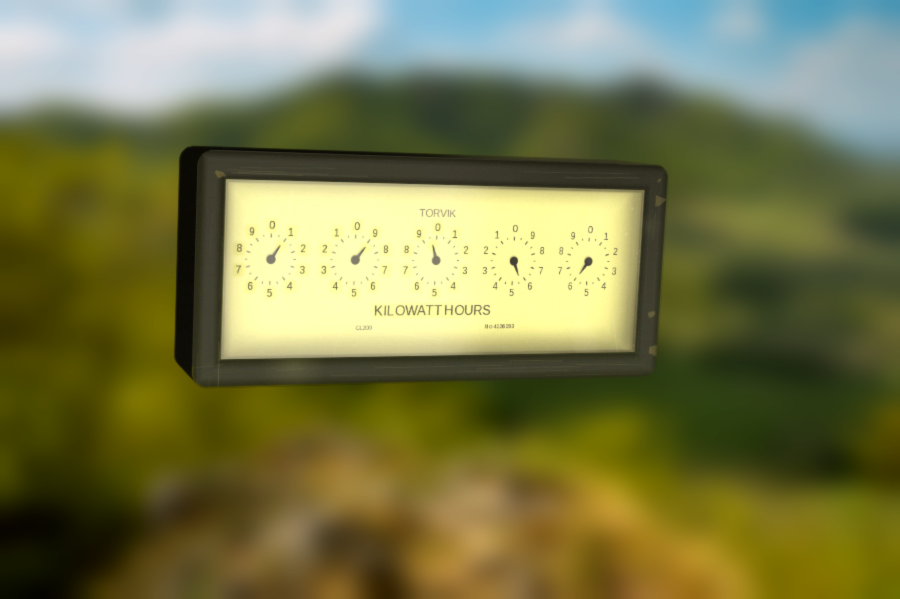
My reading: {"value": 8956, "unit": "kWh"}
